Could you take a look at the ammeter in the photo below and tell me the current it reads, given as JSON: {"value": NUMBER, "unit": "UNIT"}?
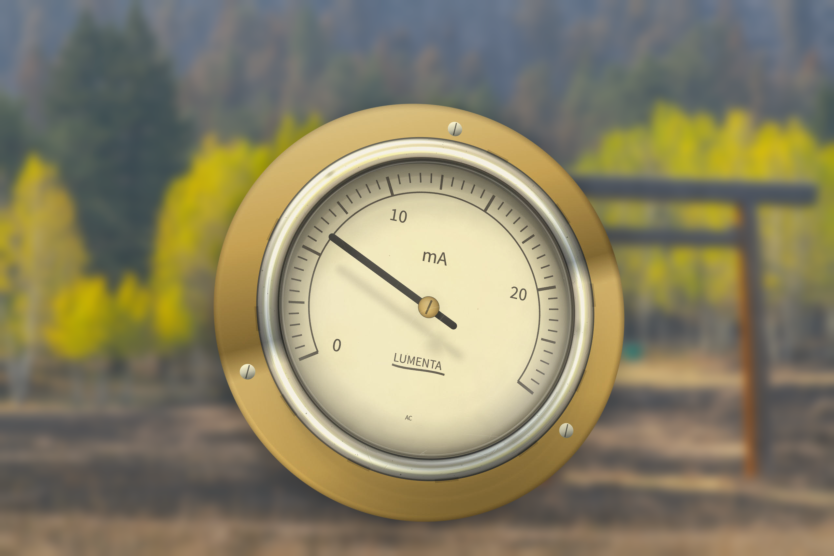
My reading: {"value": 6, "unit": "mA"}
